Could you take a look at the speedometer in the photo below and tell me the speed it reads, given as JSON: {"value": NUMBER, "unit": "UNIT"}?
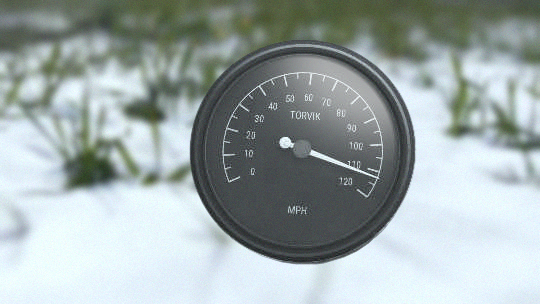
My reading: {"value": 112.5, "unit": "mph"}
